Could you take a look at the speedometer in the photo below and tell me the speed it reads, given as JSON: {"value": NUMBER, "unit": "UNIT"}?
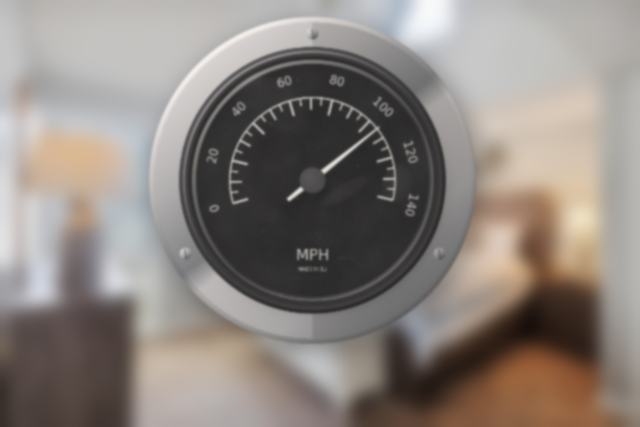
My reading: {"value": 105, "unit": "mph"}
